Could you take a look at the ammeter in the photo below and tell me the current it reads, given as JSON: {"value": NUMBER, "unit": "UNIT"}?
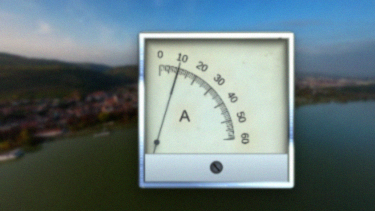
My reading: {"value": 10, "unit": "A"}
